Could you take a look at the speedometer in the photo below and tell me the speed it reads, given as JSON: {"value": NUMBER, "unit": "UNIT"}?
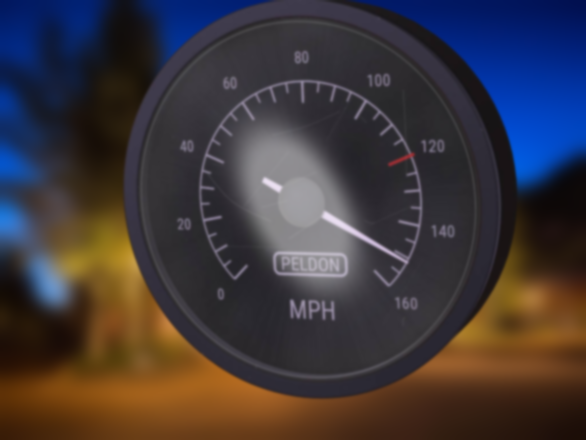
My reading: {"value": 150, "unit": "mph"}
